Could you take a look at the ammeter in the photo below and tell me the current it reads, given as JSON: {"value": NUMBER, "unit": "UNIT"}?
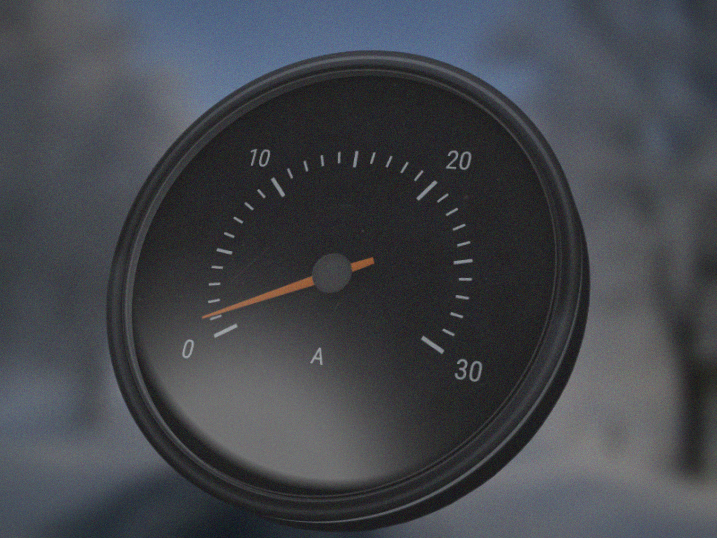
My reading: {"value": 1, "unit": "A"}
